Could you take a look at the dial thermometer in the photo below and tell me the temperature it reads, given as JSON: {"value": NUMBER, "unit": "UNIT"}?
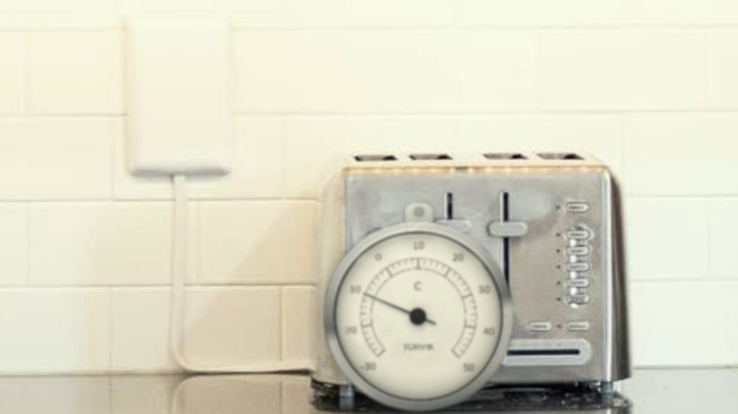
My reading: {"value": -10, "unit": "°C"}
